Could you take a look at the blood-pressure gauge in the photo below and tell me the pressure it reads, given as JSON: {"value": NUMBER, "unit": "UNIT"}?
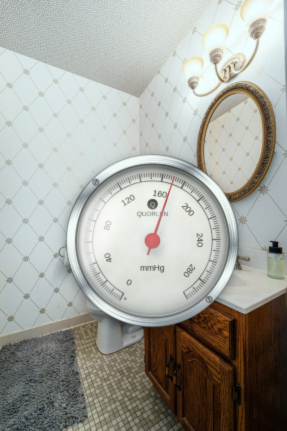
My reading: {"value": 170, "unit": "mmHg"}
